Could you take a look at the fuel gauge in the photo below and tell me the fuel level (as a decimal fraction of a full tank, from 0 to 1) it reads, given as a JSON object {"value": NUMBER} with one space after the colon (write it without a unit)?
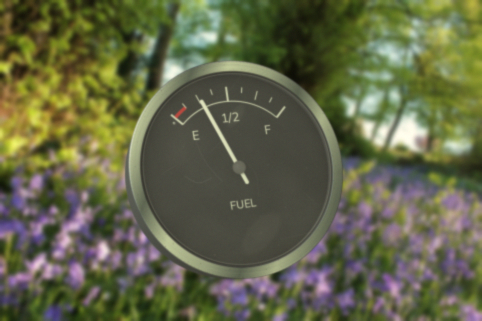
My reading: {"value": 0.25}
